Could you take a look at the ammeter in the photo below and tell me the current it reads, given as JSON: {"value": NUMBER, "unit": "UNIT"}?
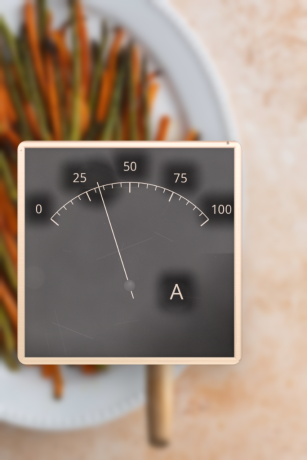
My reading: {"value": 32.5, "unit": "A"}
